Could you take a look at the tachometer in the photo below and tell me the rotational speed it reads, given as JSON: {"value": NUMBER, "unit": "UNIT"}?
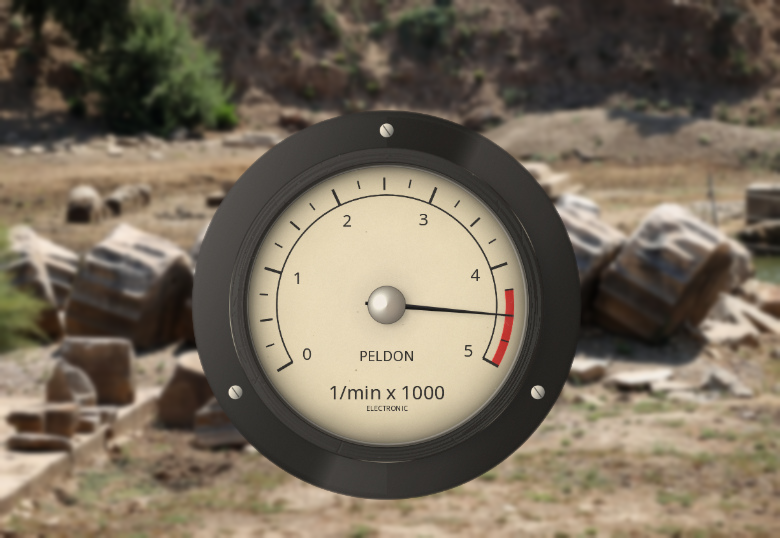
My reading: {"value": 4500, "unit": "rpm"}
